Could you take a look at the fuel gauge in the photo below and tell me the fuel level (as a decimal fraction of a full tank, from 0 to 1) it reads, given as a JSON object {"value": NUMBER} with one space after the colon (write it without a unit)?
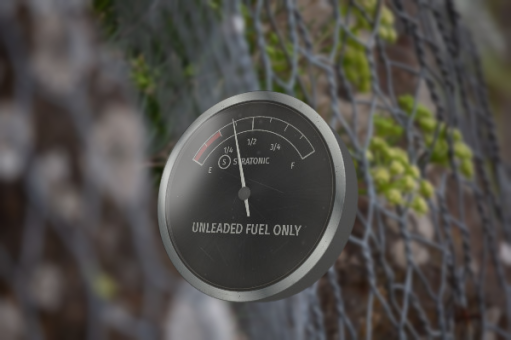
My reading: {"value": 0.375}
